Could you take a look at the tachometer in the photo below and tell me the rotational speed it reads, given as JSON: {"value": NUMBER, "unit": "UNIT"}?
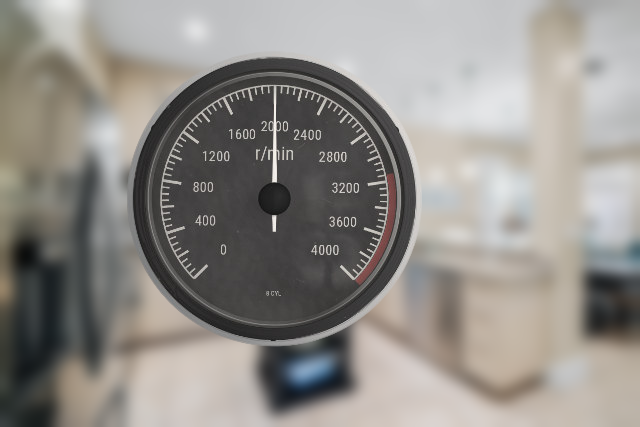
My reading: {"value": 2000, "unit": "rpm"}
